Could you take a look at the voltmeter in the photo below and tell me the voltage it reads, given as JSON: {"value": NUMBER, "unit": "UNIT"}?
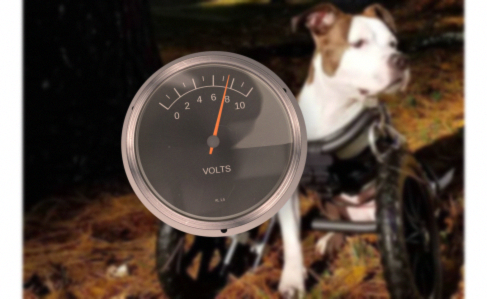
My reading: {"value": 7.5, "unit": "V"}
